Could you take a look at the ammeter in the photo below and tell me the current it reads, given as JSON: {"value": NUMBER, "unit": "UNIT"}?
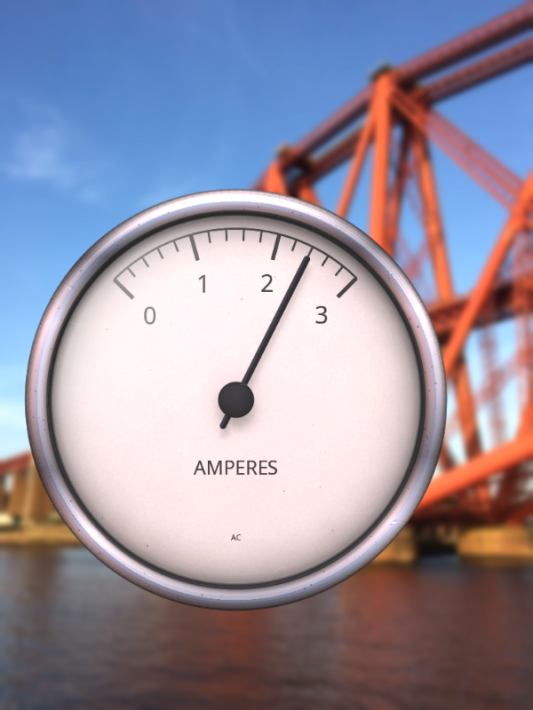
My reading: {"value": 2.4, "unit": "A"}
